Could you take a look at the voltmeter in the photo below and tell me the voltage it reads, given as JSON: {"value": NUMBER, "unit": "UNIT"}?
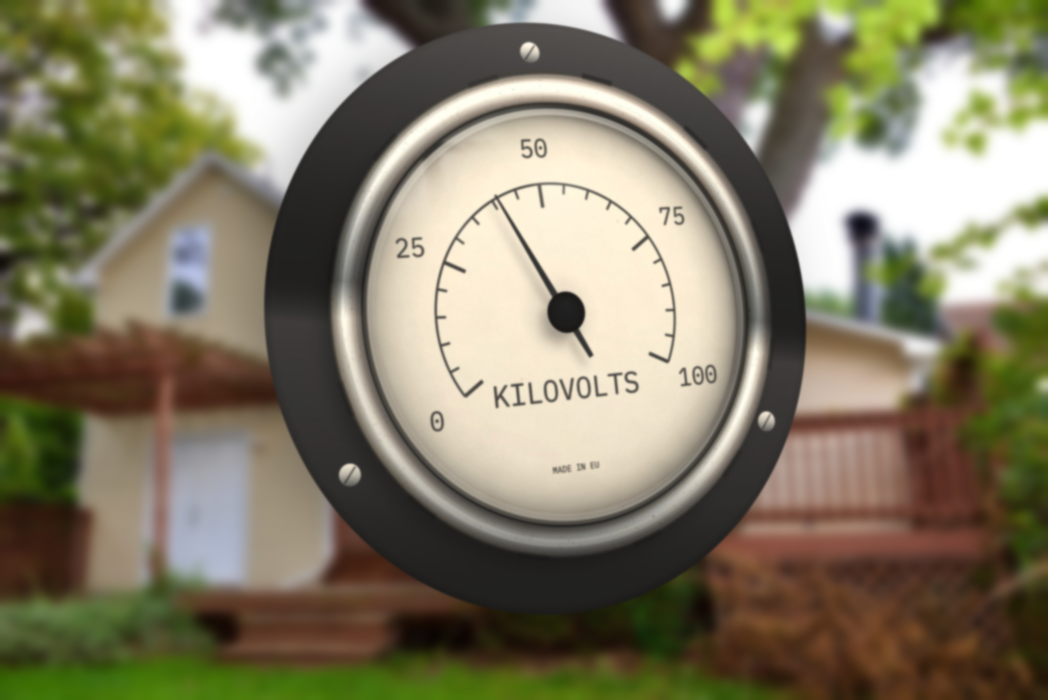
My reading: {"value": 40, "unit": "kV"}
